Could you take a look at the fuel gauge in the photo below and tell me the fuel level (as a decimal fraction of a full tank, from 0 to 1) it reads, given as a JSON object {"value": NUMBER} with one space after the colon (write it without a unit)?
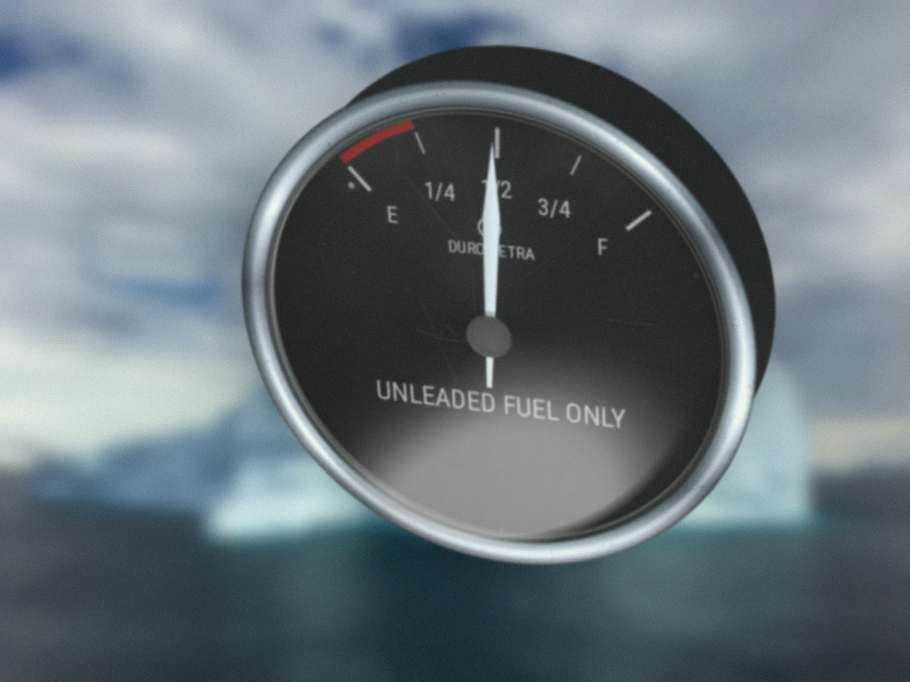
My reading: {"value": 0.5}
